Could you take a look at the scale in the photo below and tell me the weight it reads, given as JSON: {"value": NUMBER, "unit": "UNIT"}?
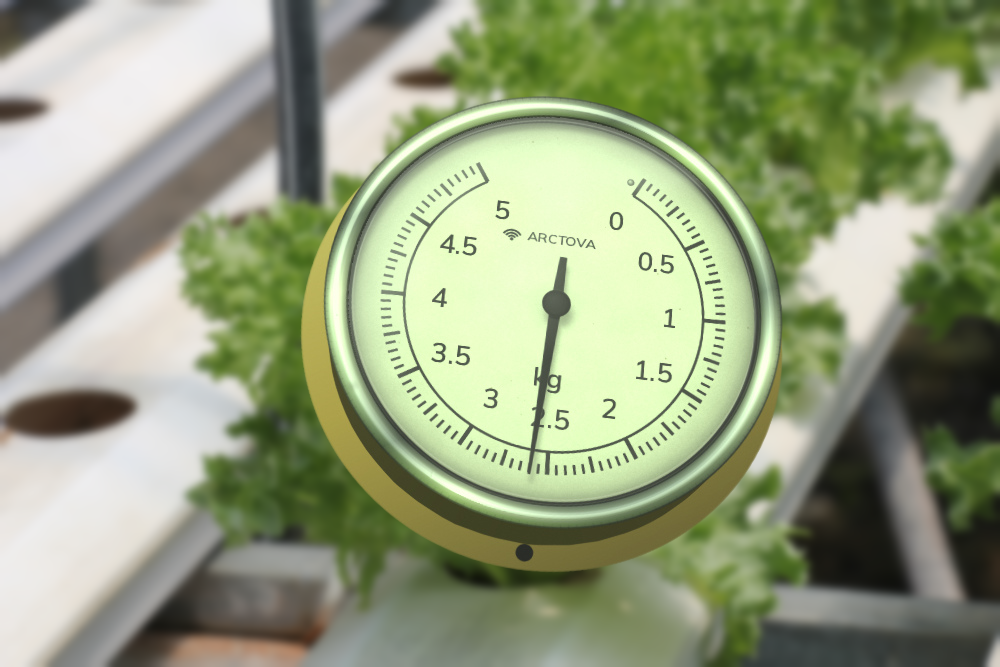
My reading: {"value": 2.6, "unit": "kg"}
